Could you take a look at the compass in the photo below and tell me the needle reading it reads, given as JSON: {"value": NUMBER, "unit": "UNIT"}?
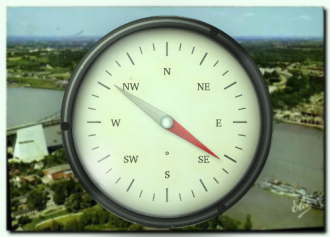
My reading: {"value": 125, "unit": "°"}
